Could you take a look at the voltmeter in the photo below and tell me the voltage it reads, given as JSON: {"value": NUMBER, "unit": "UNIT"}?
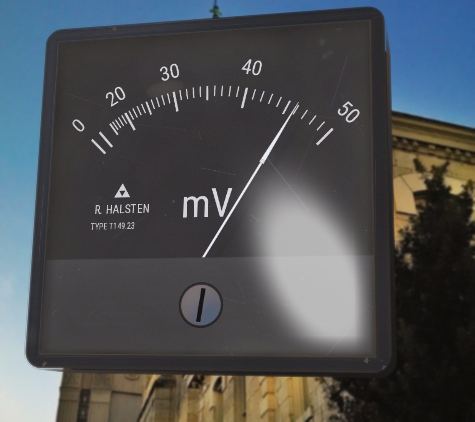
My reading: {"value": 46, "unit": "mV"}
